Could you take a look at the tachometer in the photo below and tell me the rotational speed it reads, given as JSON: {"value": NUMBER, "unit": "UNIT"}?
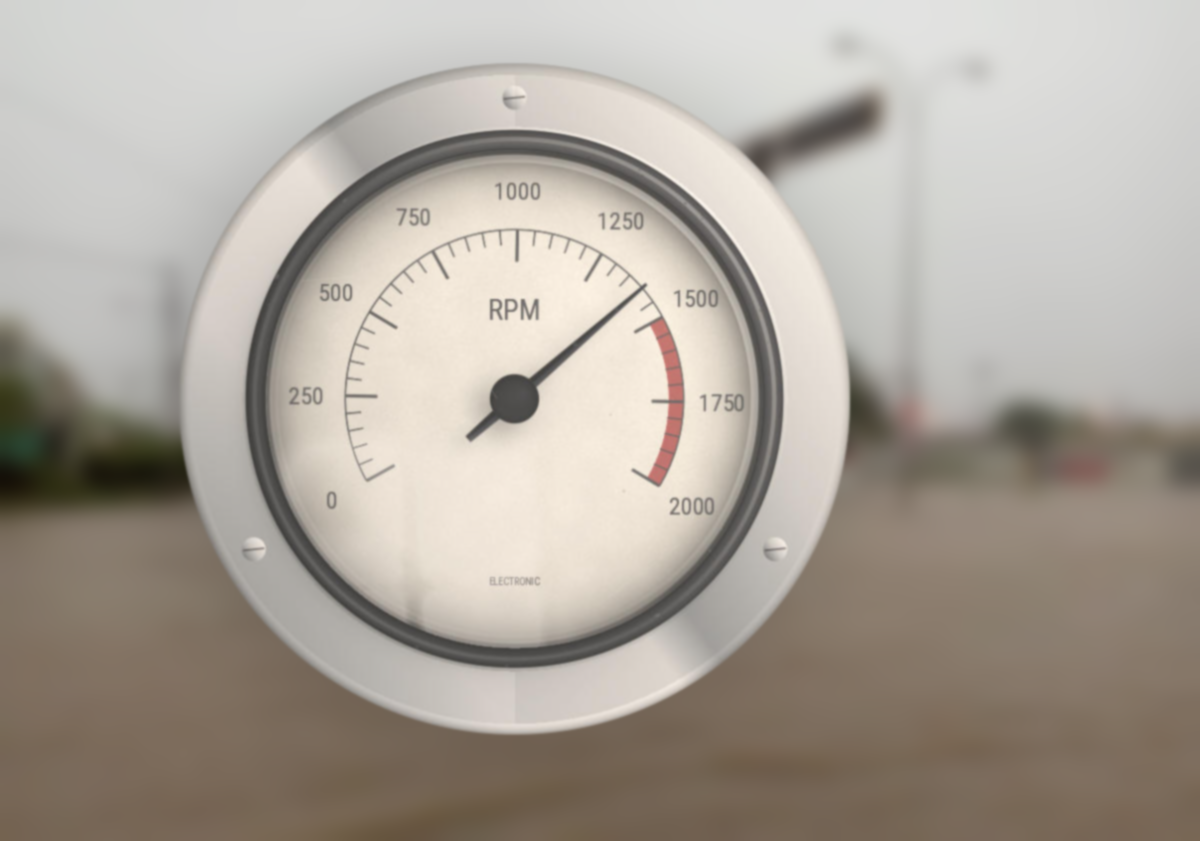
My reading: {"value": 1400, "unit": "rpm"}
